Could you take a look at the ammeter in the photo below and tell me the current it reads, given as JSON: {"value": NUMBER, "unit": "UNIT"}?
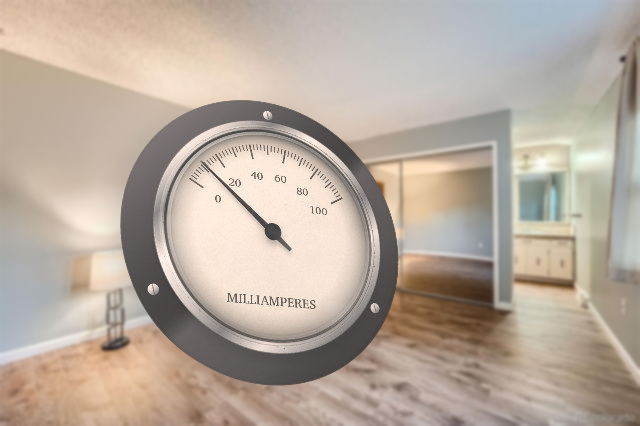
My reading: {"value": 10, "unit": "mA"}
